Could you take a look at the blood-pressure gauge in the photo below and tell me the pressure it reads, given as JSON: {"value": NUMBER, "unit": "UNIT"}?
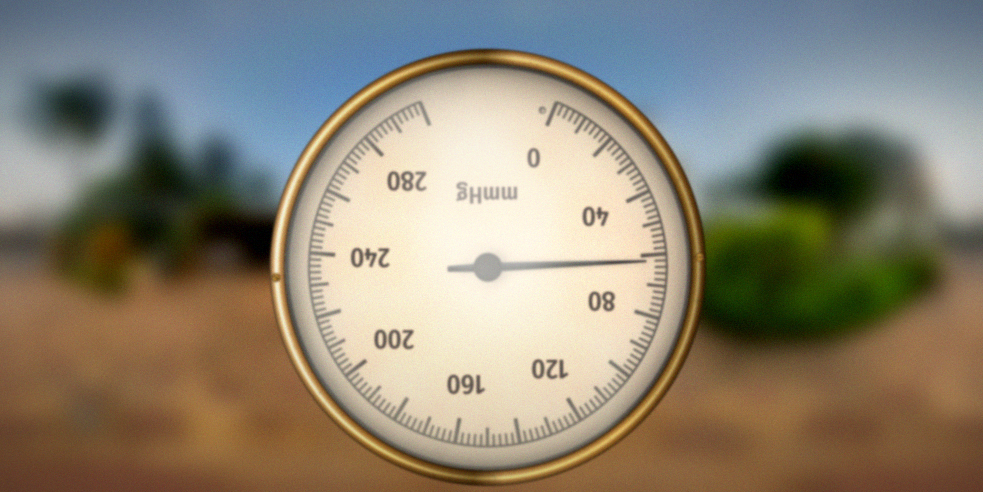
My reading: {"value": 62, "unit": "mmHg"}
